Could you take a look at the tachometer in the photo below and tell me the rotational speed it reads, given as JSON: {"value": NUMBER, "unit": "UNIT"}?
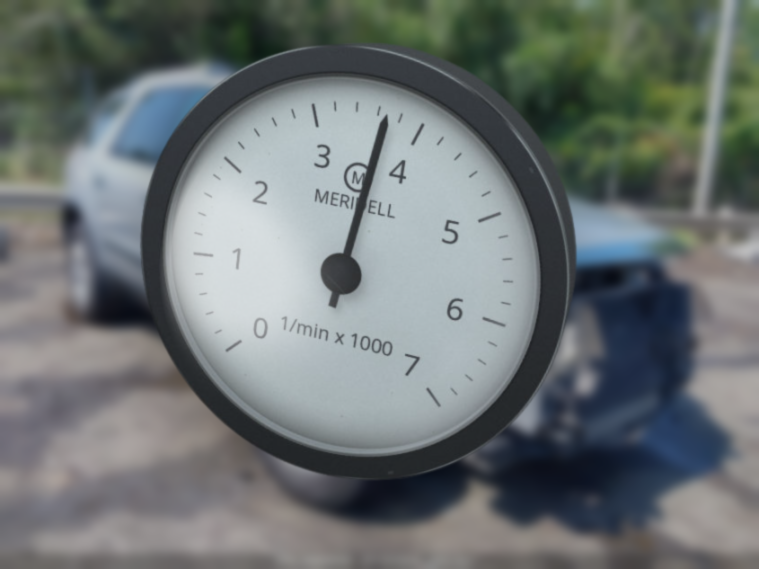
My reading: {"value": 3700, "unit": "rpm"}
